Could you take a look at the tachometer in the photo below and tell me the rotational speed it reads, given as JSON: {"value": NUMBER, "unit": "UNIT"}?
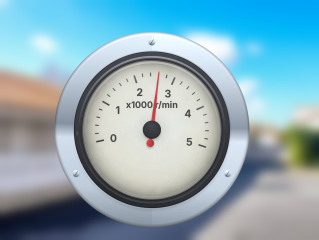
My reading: {"value": 2600, "unit": "rpm"}
